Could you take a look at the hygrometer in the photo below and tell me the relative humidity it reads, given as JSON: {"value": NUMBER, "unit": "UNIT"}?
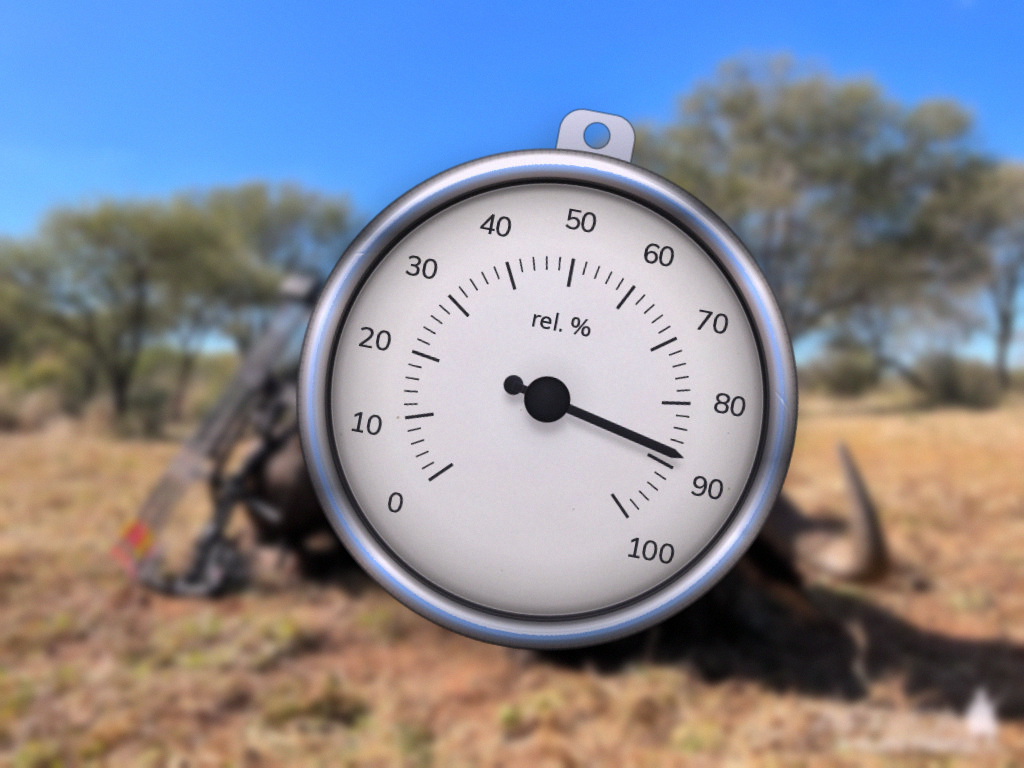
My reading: {"value": 88, "unit": "%"}
